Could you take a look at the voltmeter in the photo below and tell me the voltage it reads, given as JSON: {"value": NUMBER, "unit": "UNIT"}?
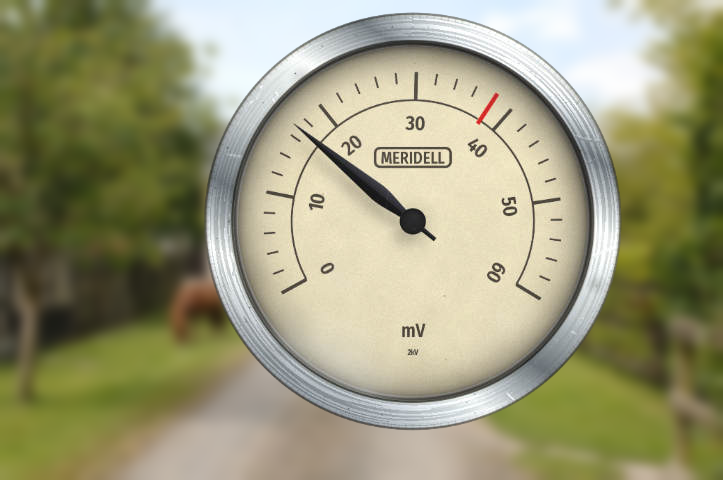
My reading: {"value": 17, "unit": "mV"}
